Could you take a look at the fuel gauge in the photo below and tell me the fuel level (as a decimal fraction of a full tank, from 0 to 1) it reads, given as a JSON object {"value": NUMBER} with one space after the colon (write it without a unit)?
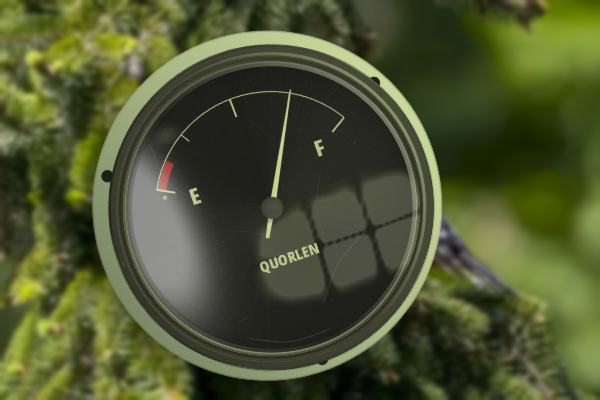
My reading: {"value": 0.75}
